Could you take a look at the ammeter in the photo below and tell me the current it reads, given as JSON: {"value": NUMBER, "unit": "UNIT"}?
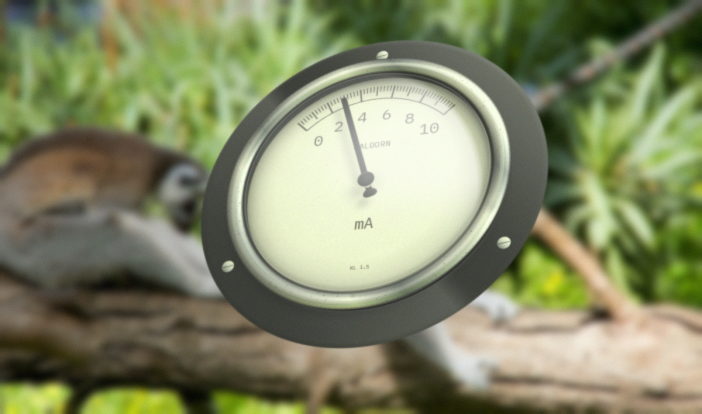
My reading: {"value": 3, "unit": "mA"}
